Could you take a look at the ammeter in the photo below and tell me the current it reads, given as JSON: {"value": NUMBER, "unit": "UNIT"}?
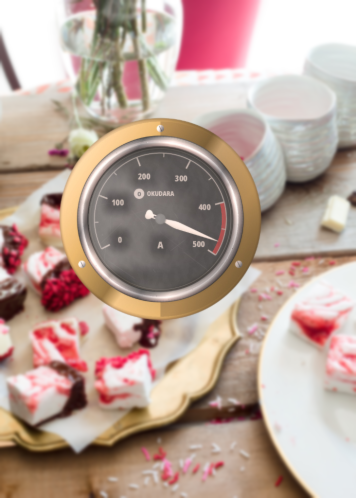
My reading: {"value": 475, "unit": "A"}
